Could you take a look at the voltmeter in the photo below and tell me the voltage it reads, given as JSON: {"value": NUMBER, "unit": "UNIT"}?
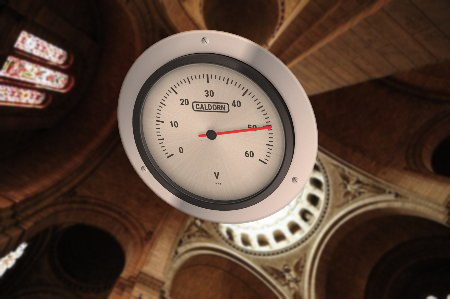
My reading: {"value": 50, "unit": "V"}
